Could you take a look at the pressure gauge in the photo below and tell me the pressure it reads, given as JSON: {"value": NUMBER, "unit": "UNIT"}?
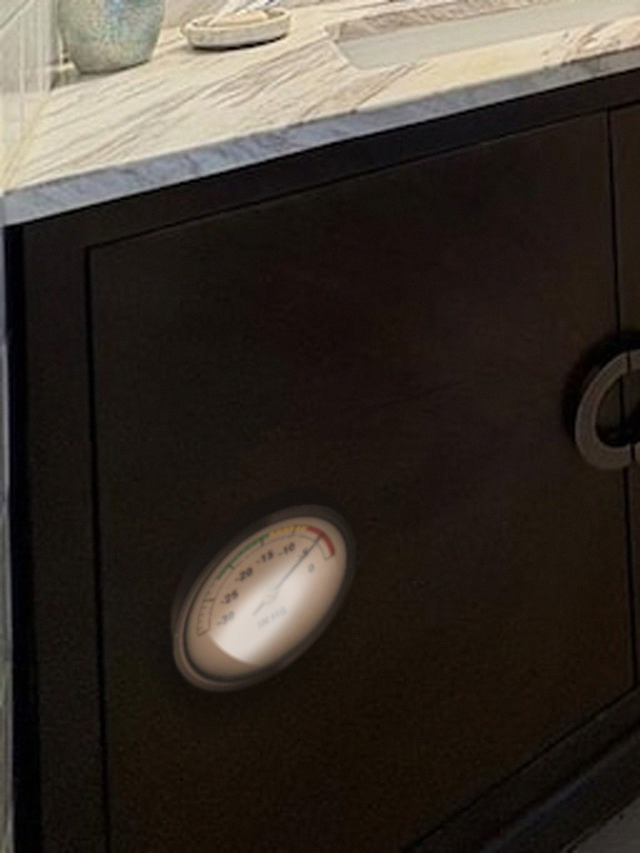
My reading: {"value": -5, "unit": "inHg"}
